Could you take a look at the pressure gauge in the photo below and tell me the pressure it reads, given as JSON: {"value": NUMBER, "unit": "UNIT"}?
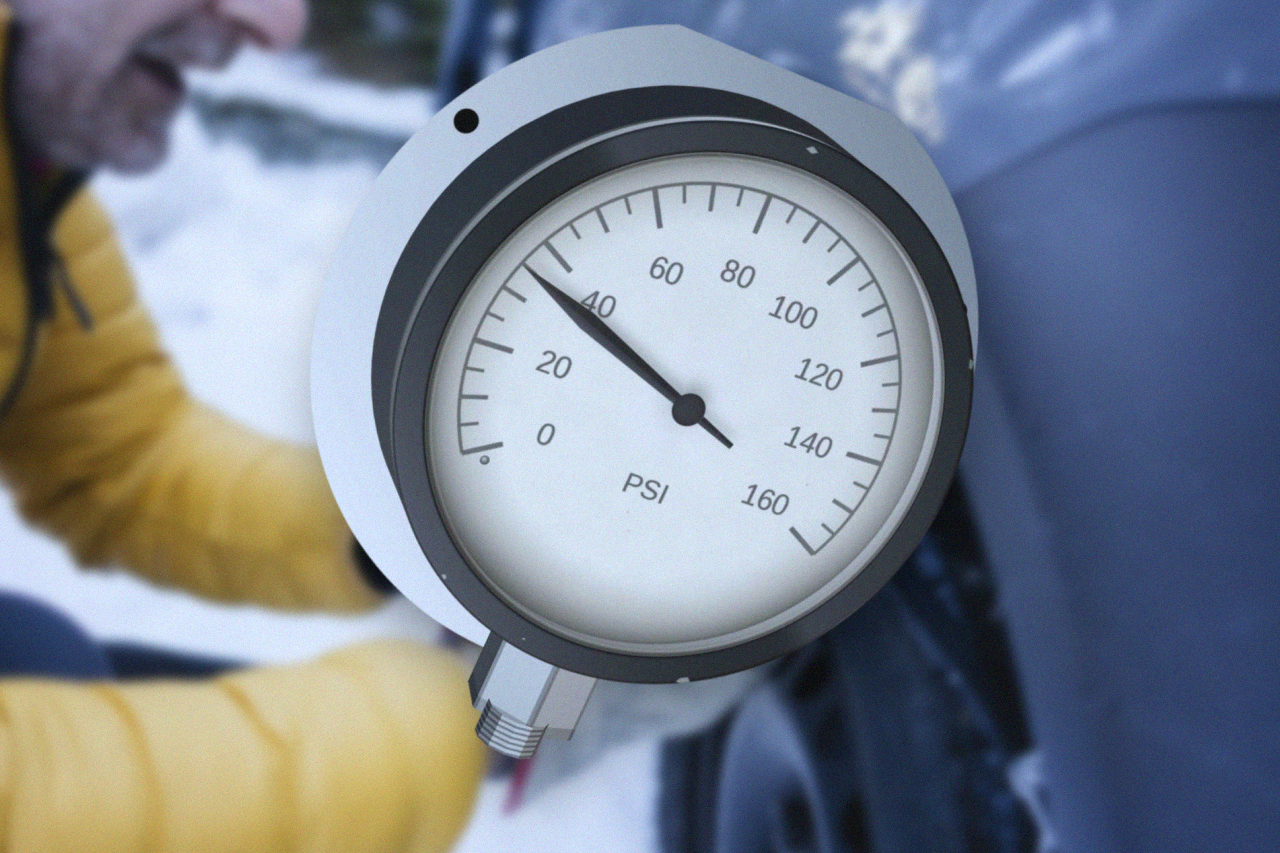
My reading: {"value": 35, "unit": "psi"}
